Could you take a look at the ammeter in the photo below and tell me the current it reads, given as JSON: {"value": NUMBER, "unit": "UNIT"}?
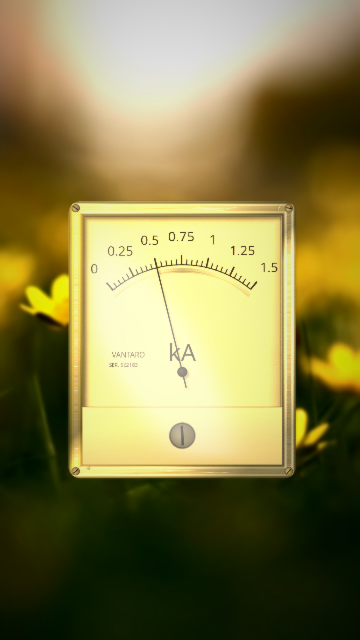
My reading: {"value": 0.5, "unit": "kA"}
